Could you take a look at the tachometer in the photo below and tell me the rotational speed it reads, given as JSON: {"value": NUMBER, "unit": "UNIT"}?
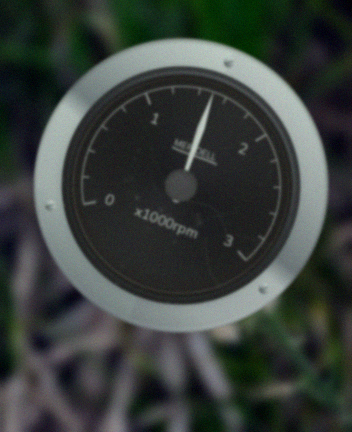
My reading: {"value": 1500, "unit": "rpm"}
